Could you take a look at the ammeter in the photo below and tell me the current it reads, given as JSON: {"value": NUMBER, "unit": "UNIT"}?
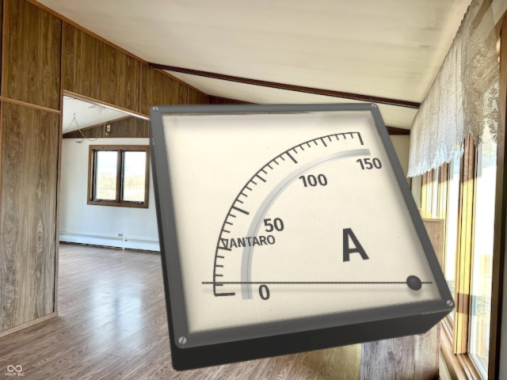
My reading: {"value": 5, "unit": "A"}
